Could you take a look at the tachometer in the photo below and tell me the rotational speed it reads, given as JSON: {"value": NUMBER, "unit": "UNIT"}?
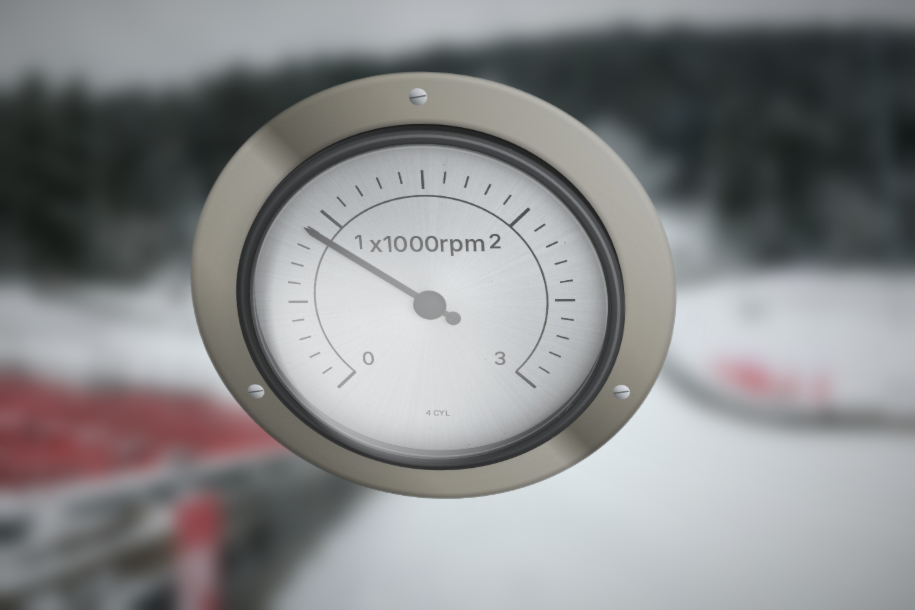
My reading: {"value": 900, "unit": "rpm"}
